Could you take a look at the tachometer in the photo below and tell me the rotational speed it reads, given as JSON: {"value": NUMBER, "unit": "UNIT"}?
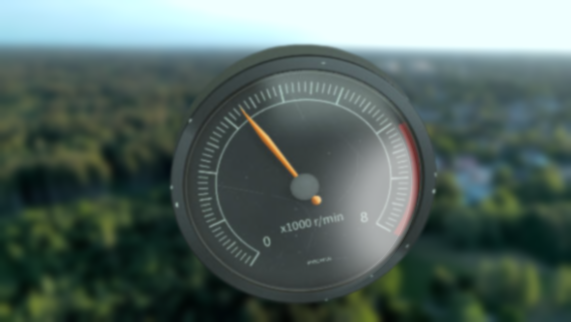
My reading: {"value": 3300, "unit": "rpm"}
